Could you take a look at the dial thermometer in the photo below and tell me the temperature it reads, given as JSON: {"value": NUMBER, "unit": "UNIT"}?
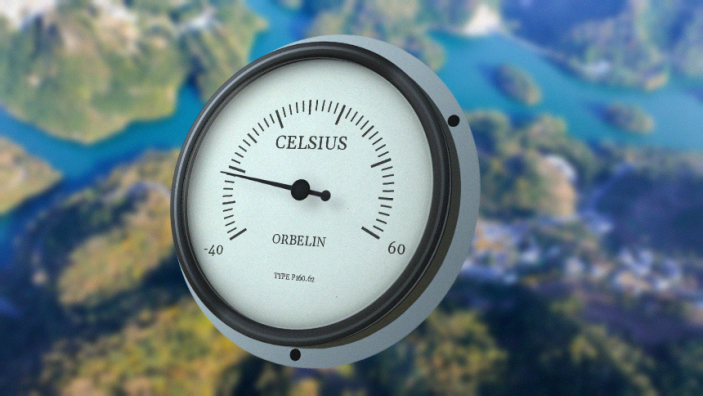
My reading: {"value": -22, "unit": "°C"}
